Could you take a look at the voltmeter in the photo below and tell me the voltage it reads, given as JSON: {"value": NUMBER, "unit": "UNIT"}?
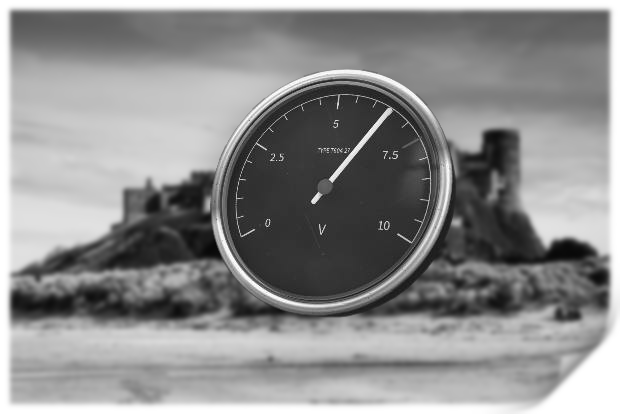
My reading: {"value": 6.5, "unit": "V"}
